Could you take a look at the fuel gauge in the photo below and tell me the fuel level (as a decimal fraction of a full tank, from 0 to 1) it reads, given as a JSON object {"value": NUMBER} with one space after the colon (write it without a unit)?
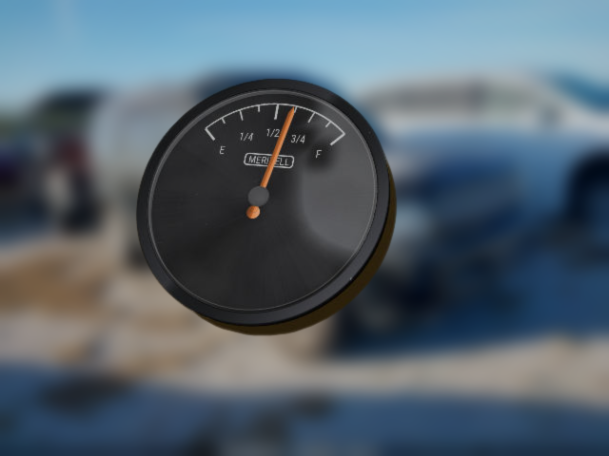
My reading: {"value": 0.625}
